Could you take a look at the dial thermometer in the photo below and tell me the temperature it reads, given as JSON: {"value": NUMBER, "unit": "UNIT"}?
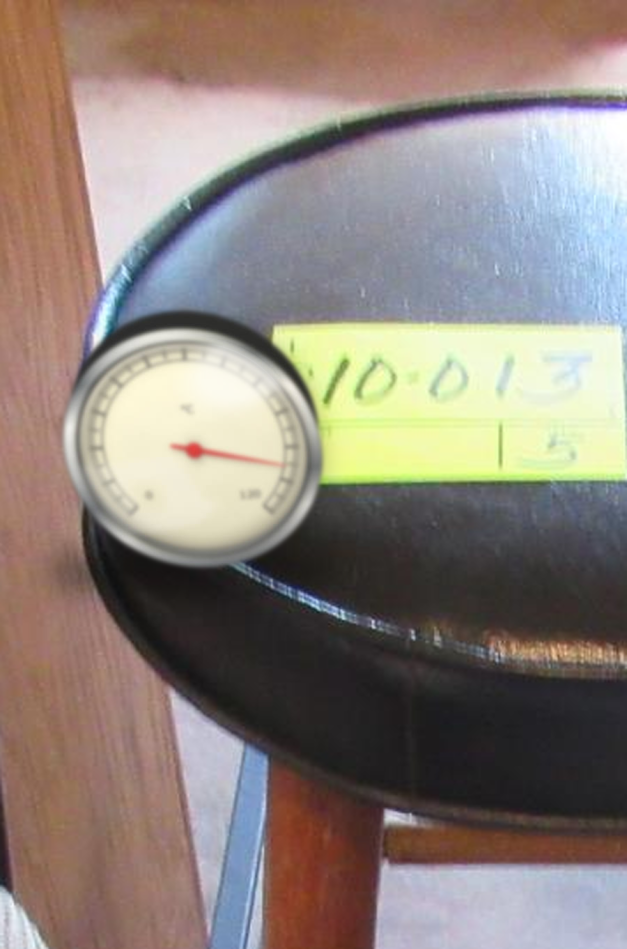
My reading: {"value": 105, "unit": "°C"}
